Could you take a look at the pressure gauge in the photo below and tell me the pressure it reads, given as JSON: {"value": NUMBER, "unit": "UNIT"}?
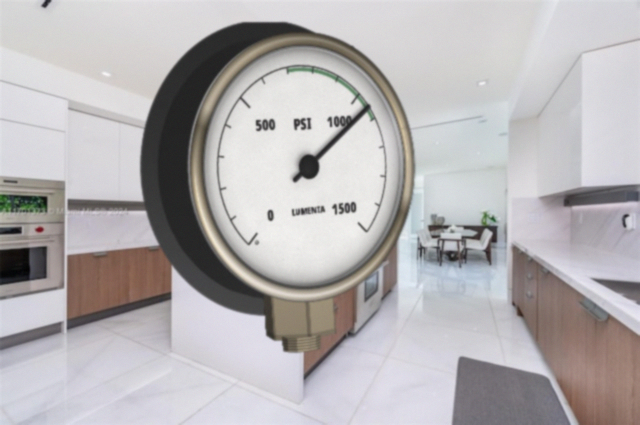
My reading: {"value": 1050, "unit": "psi"}
